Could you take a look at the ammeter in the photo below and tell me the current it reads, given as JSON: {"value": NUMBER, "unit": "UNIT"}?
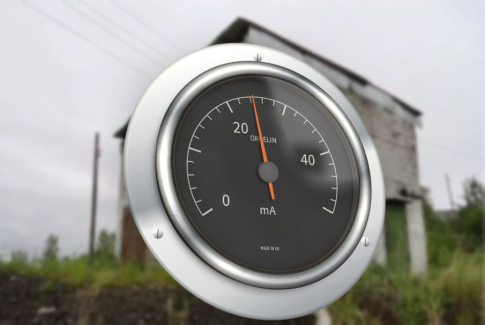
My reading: {"value": 24, "unit": "mA"}
